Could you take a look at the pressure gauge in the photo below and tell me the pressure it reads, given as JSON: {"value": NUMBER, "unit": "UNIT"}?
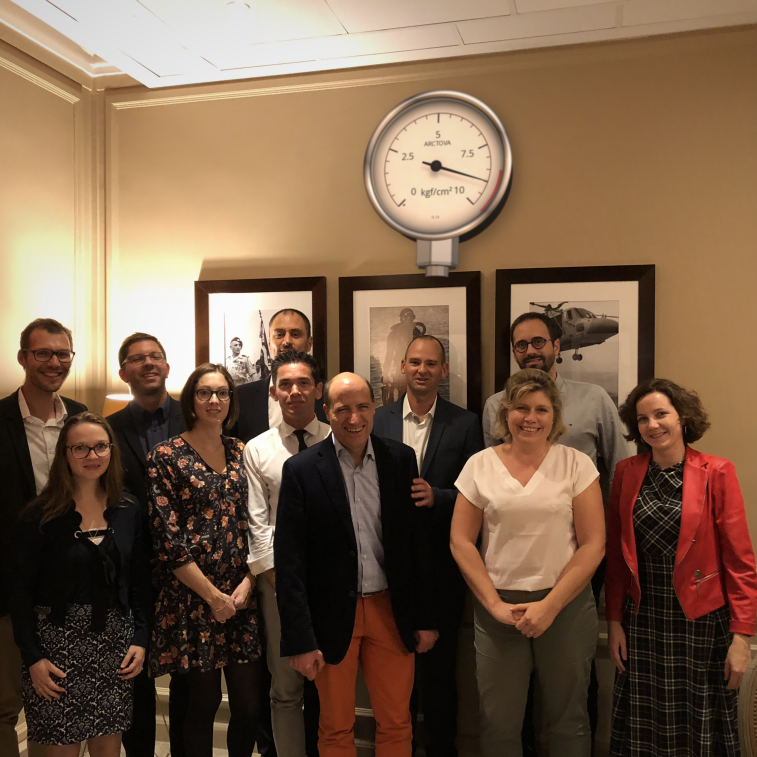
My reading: {"value": 9, "unit": "kg/cm²"}
